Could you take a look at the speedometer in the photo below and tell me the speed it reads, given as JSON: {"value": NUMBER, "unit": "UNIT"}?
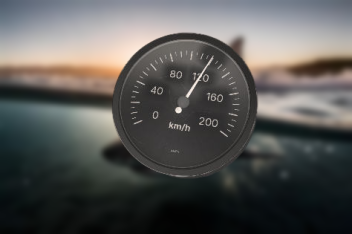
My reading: {"value": 120, "unit": "km/h"}
